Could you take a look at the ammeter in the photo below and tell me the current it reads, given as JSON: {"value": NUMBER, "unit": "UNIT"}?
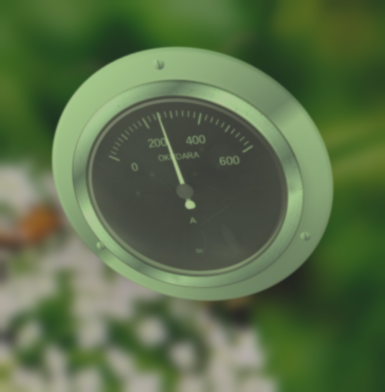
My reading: {"value": 260, "unit": "A"}
